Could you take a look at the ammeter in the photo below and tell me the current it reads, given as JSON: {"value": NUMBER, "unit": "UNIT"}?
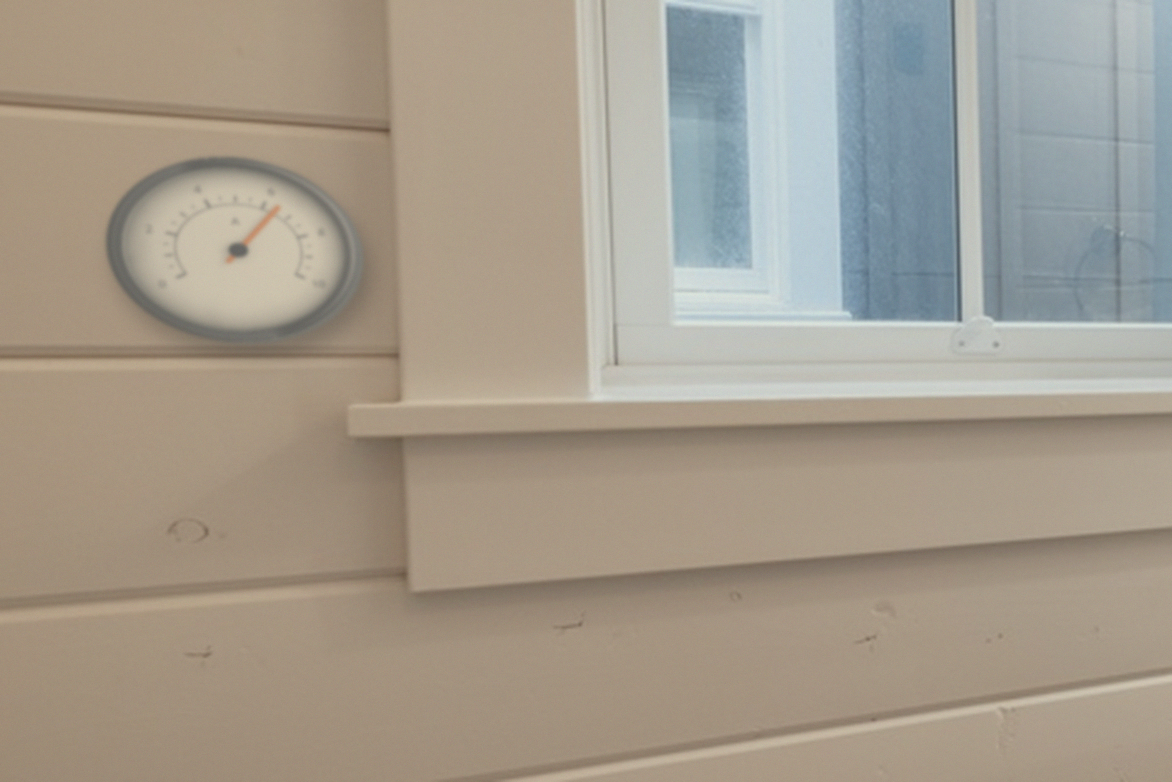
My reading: {"value": 6.5, "unit": "A"}
